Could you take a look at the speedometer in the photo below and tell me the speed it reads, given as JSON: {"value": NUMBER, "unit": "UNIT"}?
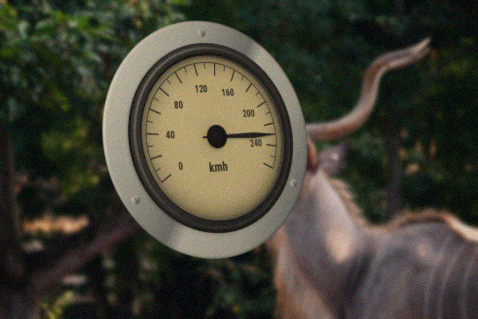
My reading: {"value": 230, "unit": "km/h"}
